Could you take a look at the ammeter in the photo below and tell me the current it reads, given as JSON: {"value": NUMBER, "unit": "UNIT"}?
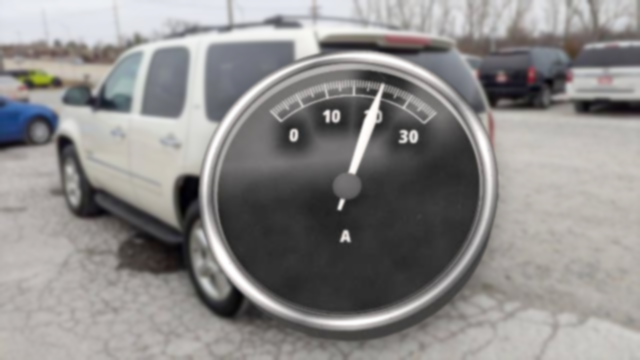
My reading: {"value": 20, "unit": "A"}
